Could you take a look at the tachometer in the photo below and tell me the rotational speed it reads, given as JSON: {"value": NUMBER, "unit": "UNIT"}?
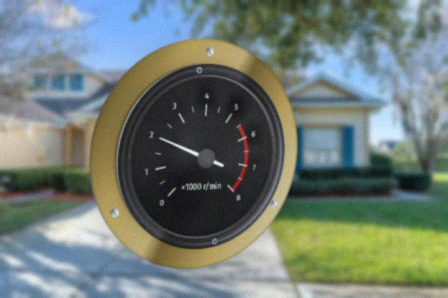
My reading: {"value": 2000, "unit": "rpm"}
